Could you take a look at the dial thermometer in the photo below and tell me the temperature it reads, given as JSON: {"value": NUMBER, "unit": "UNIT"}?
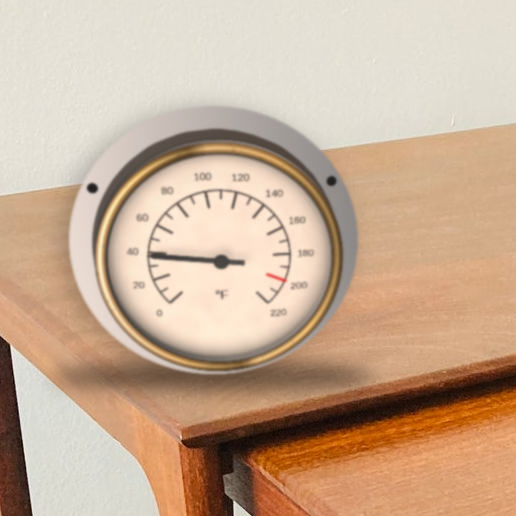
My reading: {"value": 40, "unit": "°F"}
